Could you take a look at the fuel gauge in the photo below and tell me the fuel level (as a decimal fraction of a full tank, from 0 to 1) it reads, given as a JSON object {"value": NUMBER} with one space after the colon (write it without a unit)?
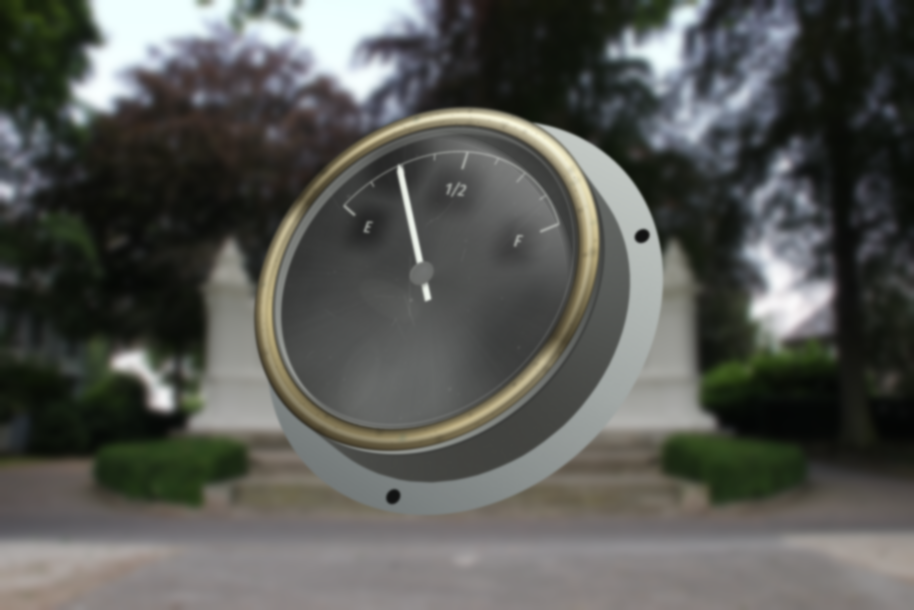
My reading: {"value": 0.25}
